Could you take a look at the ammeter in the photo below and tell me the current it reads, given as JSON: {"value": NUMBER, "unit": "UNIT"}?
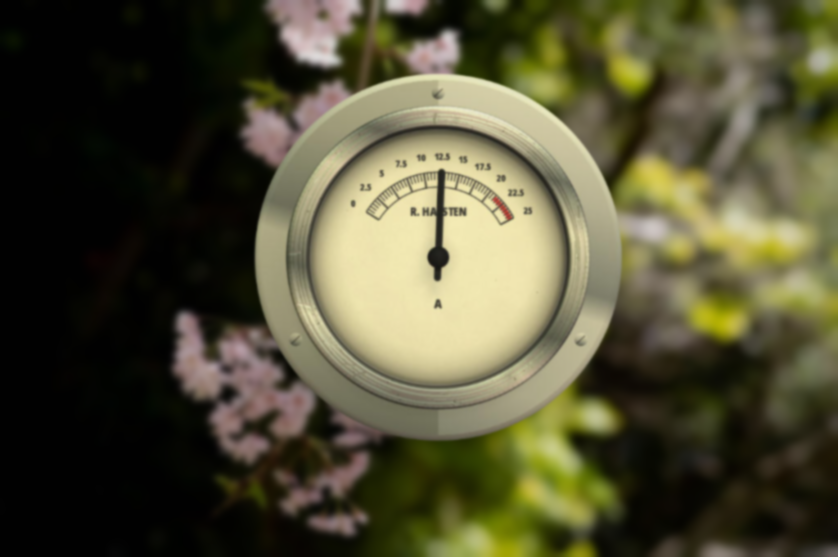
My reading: {"value": 12.5, "unit": "A"}
